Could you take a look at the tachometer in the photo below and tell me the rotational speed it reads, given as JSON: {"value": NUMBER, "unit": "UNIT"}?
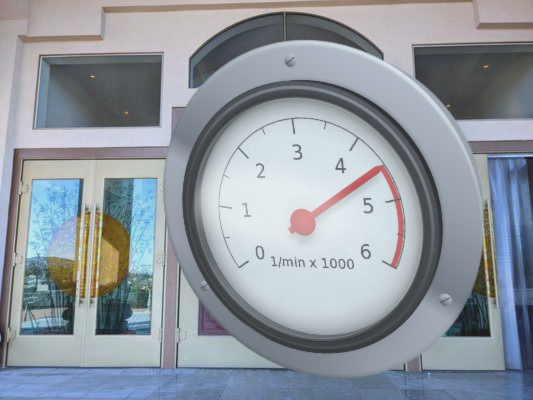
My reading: {"value": 4500, "unit": "rpm"}
